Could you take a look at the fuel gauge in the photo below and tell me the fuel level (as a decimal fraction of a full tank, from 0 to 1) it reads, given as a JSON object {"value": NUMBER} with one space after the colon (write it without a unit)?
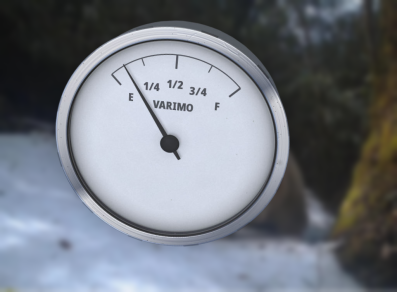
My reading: {"value": 0.125}
